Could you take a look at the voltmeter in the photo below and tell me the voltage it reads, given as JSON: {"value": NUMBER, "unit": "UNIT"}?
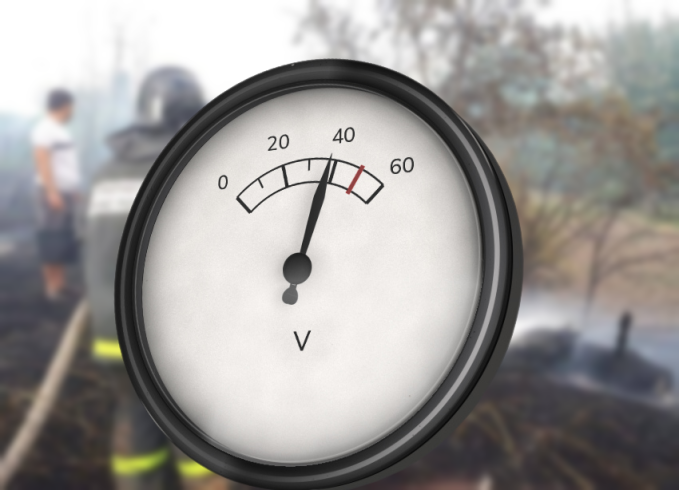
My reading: {"value": 40, "unit": "V"}
